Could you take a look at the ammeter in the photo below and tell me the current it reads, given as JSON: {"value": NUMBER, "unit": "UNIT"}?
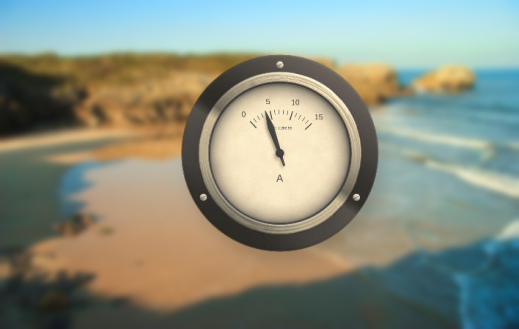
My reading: {"value": 4, "unit": "A"}
